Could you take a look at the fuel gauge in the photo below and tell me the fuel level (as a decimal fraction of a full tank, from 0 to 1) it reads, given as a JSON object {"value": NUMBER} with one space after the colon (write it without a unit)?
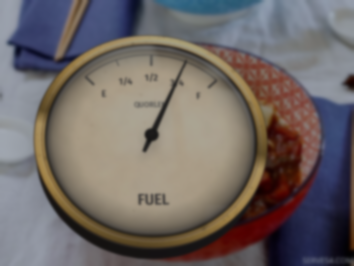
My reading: {"value": 0.75}
